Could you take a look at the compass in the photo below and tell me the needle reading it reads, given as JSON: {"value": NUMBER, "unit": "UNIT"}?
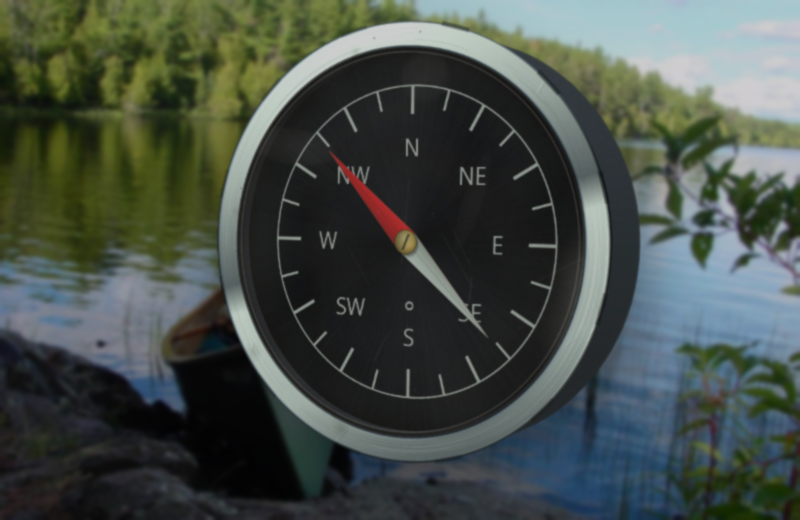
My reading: {"value": 315, "unit": "°"}
